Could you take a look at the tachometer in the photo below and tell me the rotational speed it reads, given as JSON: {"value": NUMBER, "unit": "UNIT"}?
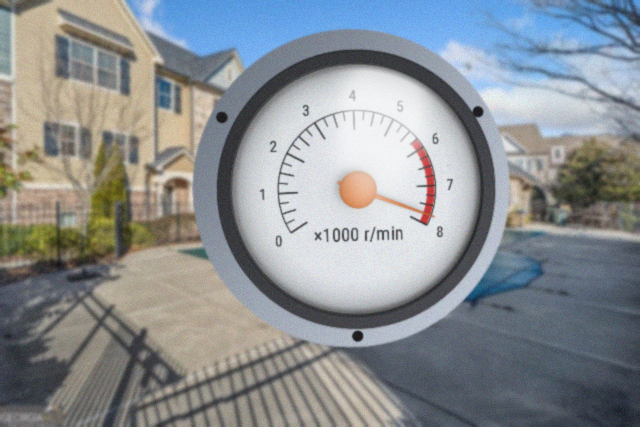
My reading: {"value": 7750, "unit": "rpm"}
